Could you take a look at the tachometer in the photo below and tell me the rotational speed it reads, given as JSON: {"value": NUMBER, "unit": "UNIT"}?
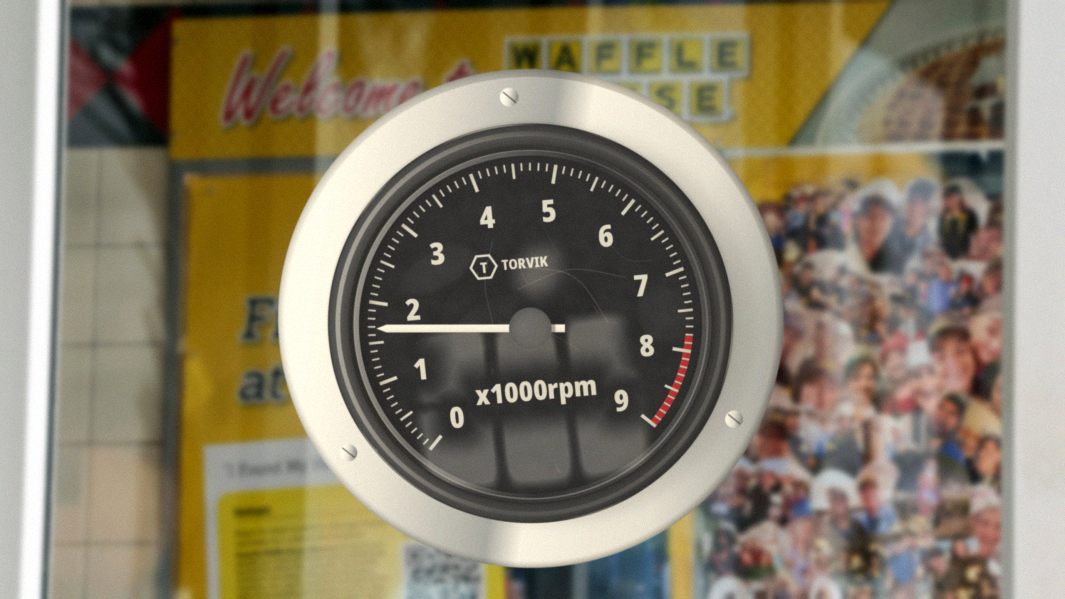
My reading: {"value": 1700, "unit": "rpm"}
